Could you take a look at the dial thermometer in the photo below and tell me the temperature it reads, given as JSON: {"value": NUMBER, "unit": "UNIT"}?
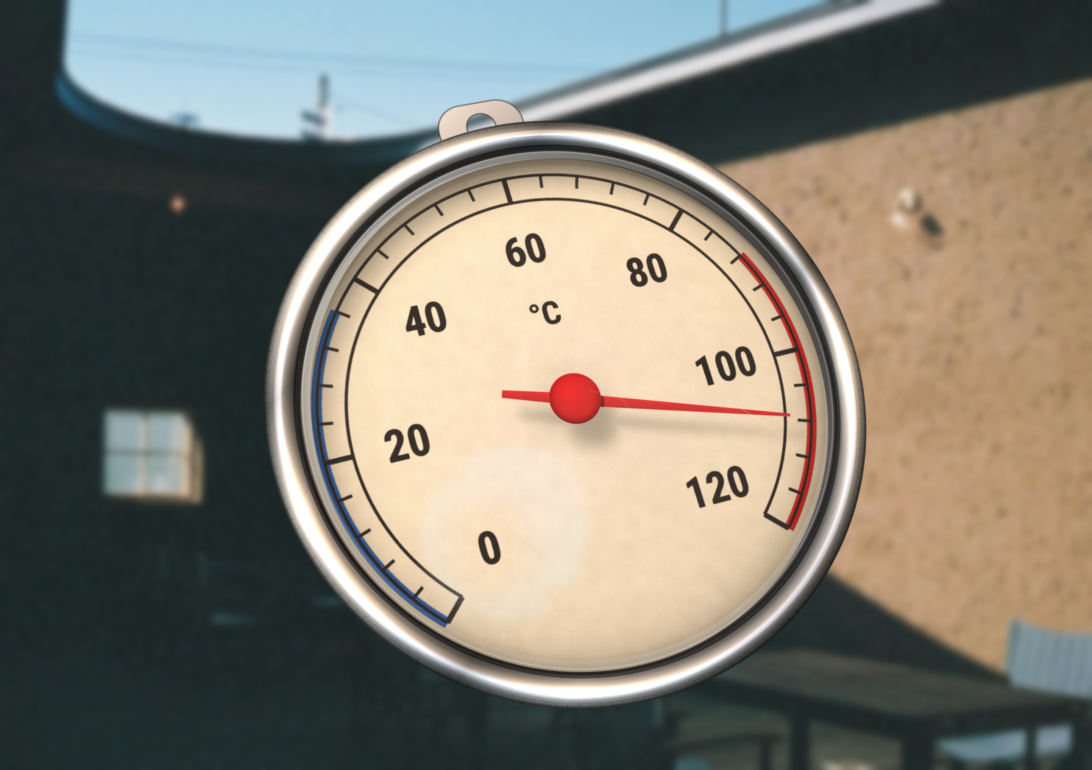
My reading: {"value": 108, "unit": "°C"}
